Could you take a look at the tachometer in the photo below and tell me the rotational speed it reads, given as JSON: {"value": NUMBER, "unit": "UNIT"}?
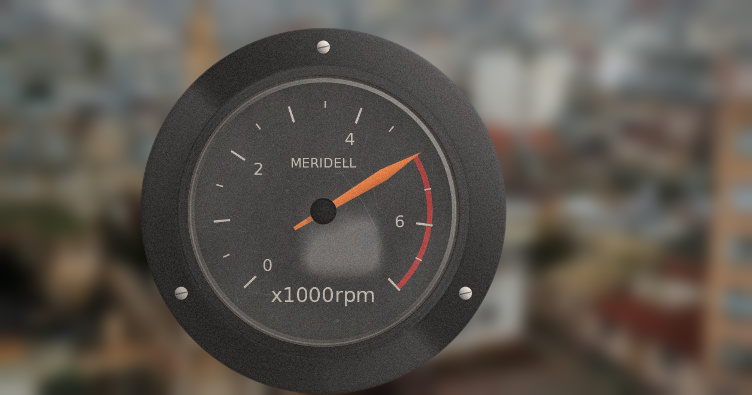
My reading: {"value": 5000, "unit": "rpm"}
